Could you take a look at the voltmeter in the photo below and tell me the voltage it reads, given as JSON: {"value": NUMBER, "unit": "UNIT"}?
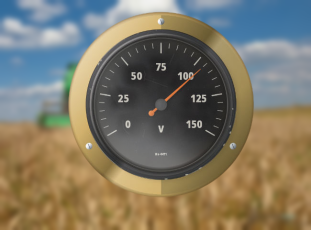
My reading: {"value": 105, "unit": "V"}
